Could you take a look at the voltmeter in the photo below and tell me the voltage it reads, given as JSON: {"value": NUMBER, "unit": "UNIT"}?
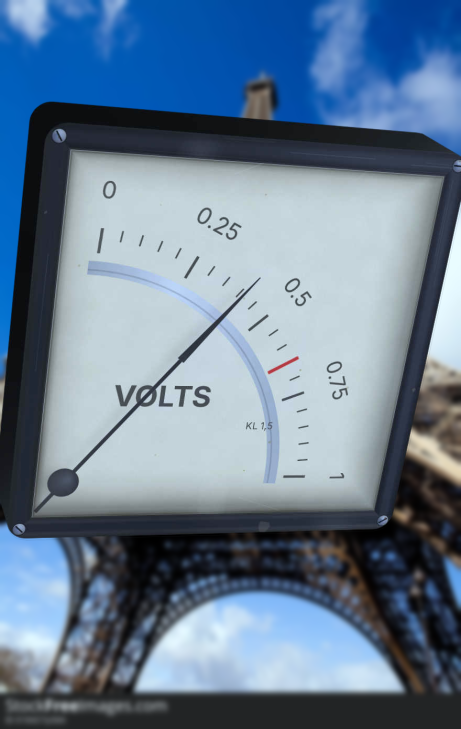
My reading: {"value": 0.4, "unit": "V"}
